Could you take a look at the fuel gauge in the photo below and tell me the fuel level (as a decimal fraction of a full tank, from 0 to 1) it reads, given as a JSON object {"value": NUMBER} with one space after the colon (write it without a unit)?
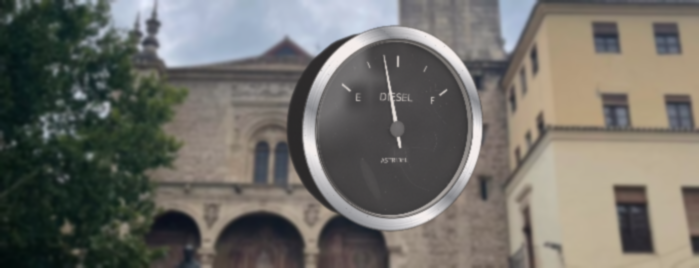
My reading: {"value": 0.375}
